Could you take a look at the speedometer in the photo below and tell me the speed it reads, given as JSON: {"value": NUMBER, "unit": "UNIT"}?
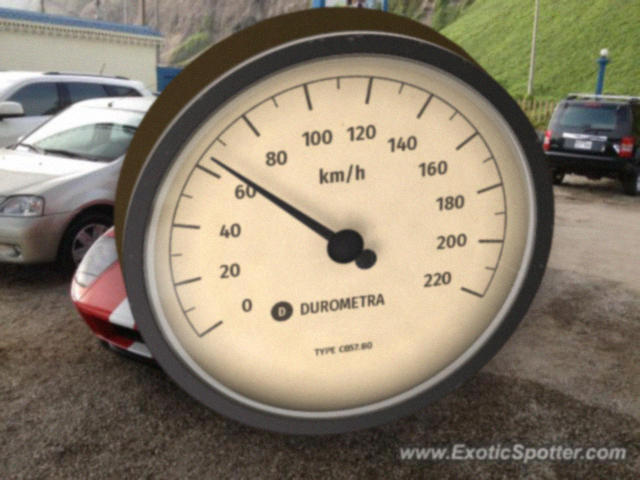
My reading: {"value": 65, "unit": "km/h"}
